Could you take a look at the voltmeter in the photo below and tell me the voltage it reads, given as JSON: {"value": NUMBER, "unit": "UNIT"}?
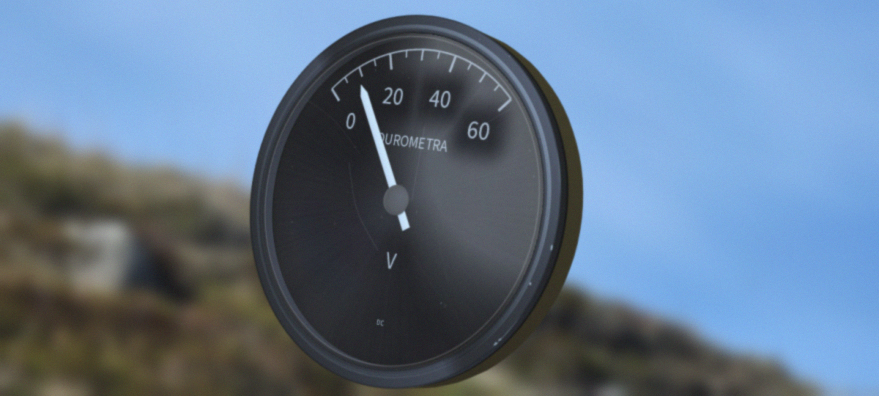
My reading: {"value": 10, "unit": "V"}
